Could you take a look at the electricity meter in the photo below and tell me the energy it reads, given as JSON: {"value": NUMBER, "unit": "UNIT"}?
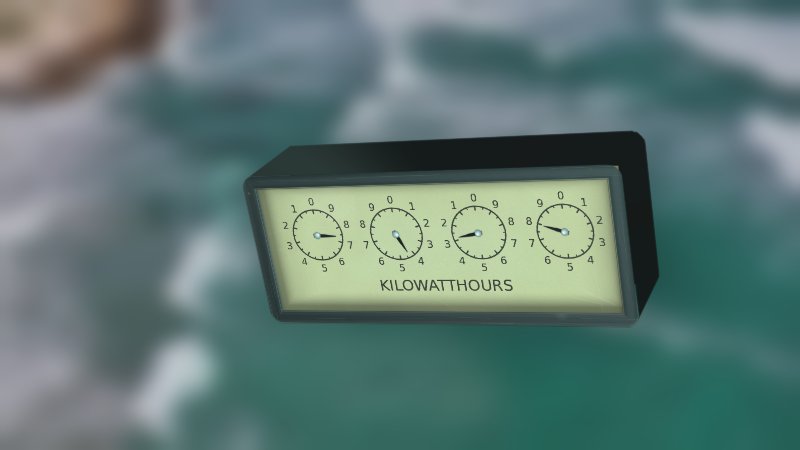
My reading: {"value": 7428, "unit": "kWh"}
